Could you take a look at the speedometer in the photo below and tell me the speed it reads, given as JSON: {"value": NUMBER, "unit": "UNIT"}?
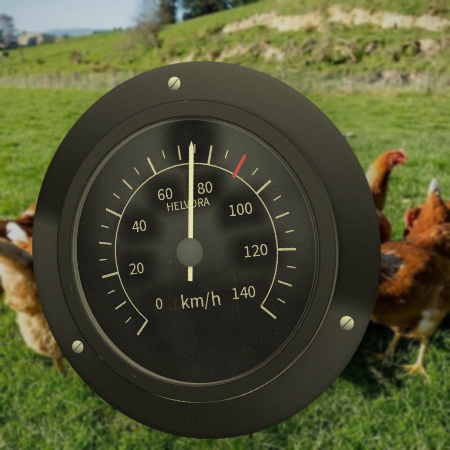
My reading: {"value": 75, "unit": "km/h"}
